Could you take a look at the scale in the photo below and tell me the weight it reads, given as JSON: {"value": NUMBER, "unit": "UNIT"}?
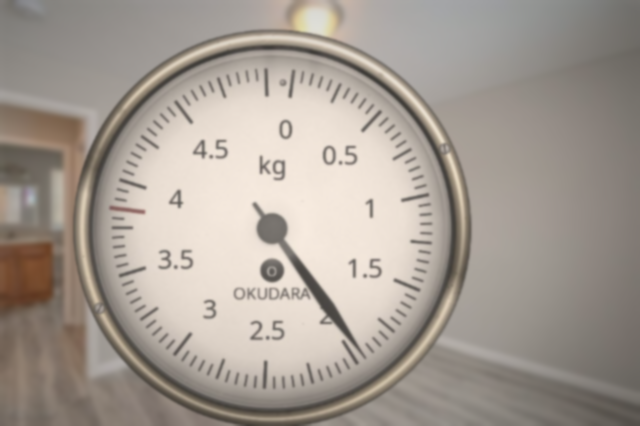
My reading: {"value": 1.95, "unit": "kg"}
